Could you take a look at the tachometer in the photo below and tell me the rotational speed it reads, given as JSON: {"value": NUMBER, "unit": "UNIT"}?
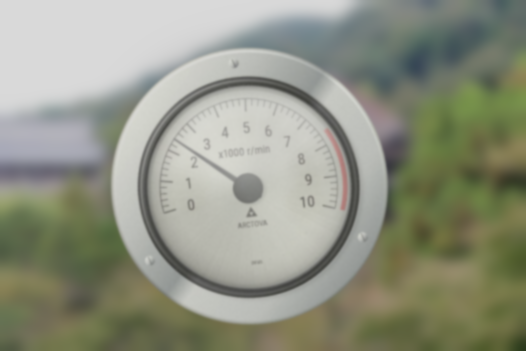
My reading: {"value": 2400, "unit": "rpm"}
